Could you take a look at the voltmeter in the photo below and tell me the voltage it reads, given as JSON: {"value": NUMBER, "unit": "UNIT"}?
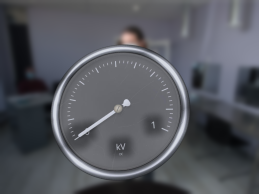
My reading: {"value": 0, "unit": "kV"}
